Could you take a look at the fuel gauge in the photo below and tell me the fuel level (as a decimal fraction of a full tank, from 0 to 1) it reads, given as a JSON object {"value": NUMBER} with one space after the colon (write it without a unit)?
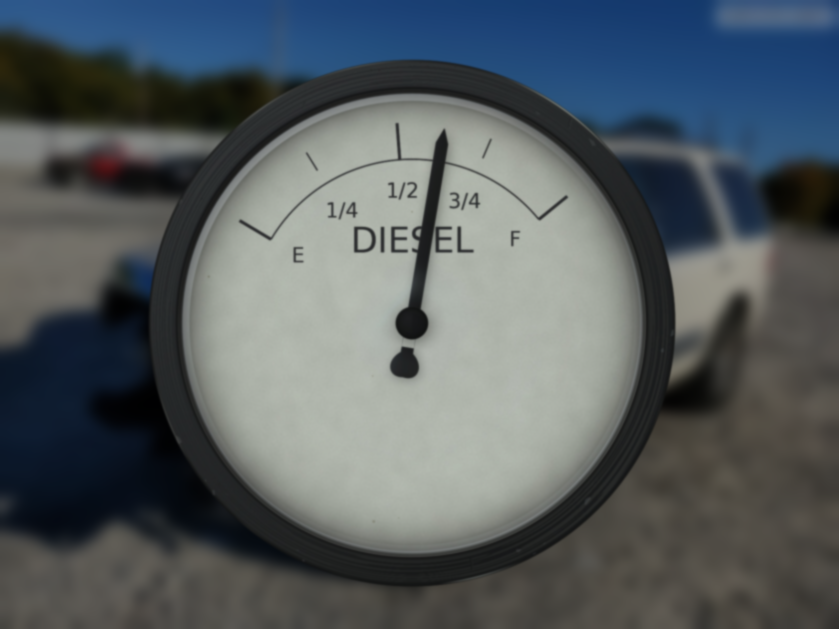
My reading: {"value": 0.625}
